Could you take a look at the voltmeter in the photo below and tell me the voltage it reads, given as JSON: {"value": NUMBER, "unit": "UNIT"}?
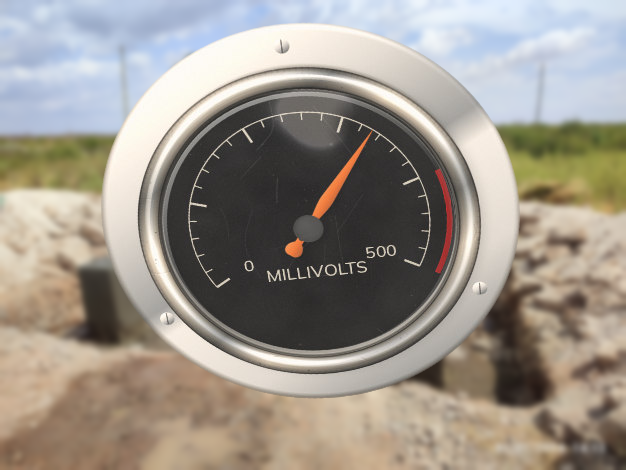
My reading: {"value": 330, "unit": "mV"}
